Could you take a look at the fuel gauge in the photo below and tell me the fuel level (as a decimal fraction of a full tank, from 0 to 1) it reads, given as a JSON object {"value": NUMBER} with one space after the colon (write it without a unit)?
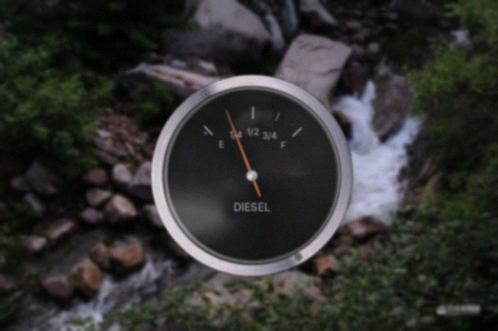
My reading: {"value": 0.25}
